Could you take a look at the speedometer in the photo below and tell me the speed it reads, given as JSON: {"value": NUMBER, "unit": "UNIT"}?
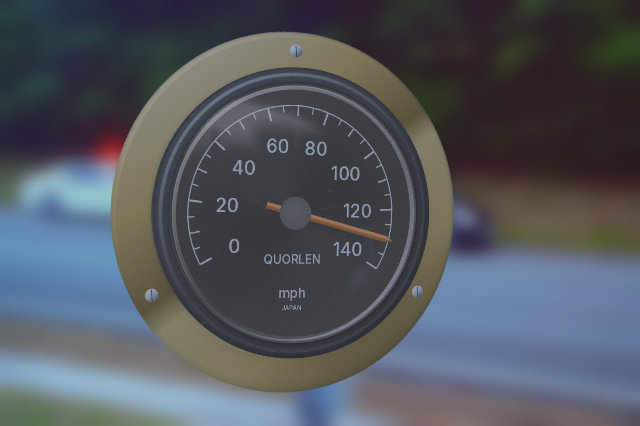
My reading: {"value": 130, "unit": "mph"}
